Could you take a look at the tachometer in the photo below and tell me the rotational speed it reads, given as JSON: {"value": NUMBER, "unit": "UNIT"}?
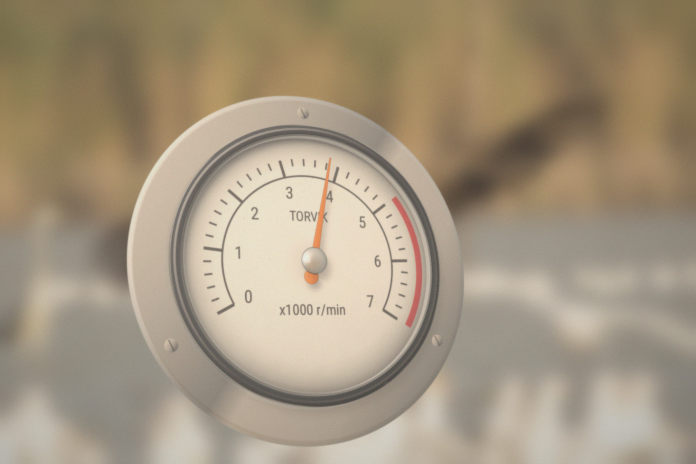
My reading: {"value": 3800, "unit": "rpm"}
